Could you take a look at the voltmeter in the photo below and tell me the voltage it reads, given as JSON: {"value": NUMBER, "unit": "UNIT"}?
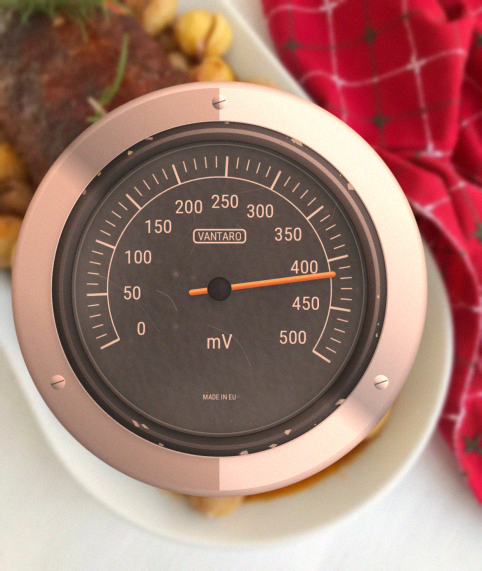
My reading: {"value": 415, "unit": "mV"}
